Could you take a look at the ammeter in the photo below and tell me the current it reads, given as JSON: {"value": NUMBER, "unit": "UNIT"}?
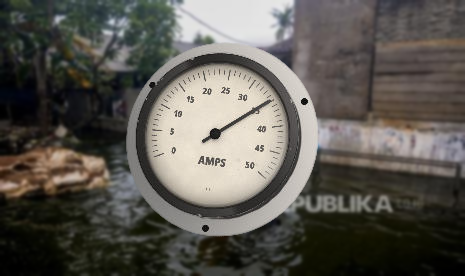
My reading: {"value": 35, "unit": "A"}
